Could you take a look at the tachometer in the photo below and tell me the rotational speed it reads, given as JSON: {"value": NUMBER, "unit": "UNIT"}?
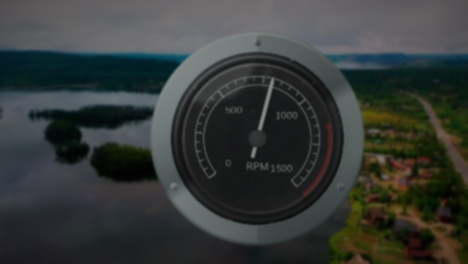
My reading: {"value": 800, "unit": "rpm"}
